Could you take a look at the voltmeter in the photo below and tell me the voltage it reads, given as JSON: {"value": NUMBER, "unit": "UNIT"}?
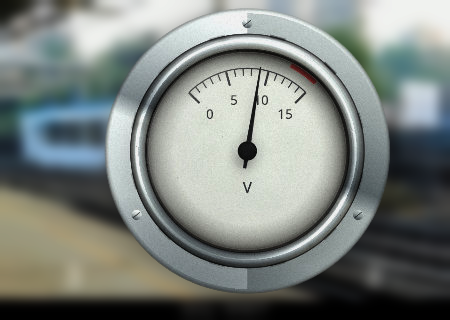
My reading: {"value": 9, "unit": "V"}
